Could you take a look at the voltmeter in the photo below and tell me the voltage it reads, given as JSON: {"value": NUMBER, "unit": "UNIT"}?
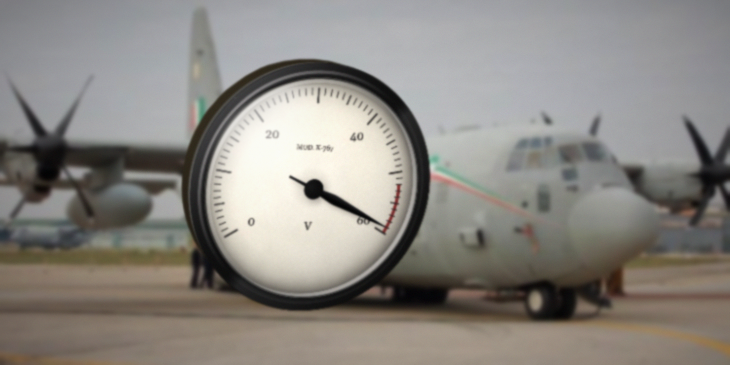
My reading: {"value": 59, "unit": "V"}
